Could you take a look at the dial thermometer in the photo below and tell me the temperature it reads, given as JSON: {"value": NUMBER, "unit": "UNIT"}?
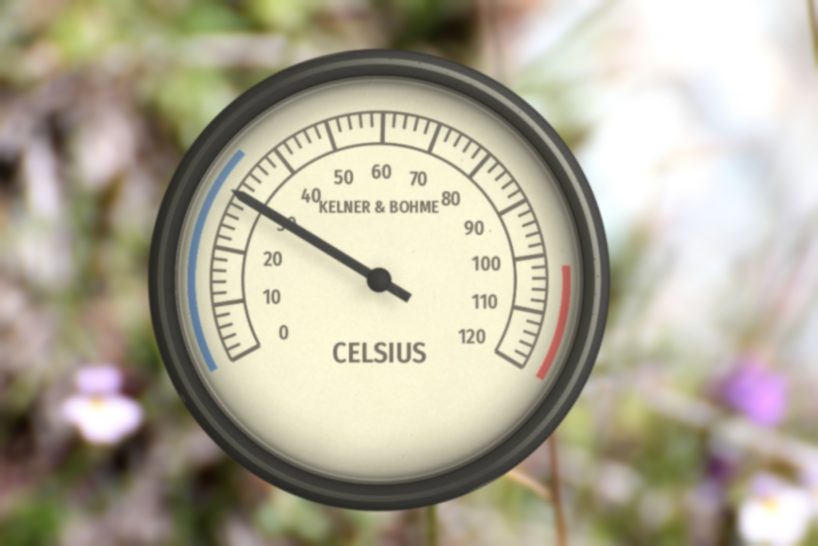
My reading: {"value": 30, "unit": "°C"}
